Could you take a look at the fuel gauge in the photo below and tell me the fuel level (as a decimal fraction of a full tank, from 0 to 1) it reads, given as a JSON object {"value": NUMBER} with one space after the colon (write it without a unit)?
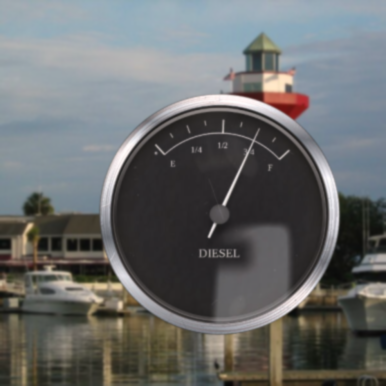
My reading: {"value": 0.75}
